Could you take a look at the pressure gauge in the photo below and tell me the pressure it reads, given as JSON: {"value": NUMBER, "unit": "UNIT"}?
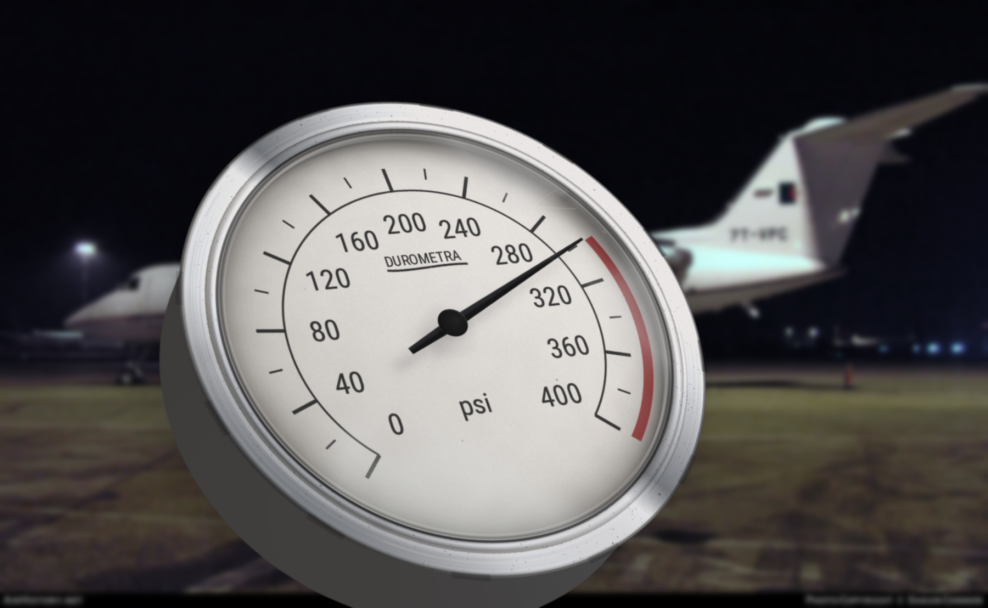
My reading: {"value": 300, "unit": "psi"}
